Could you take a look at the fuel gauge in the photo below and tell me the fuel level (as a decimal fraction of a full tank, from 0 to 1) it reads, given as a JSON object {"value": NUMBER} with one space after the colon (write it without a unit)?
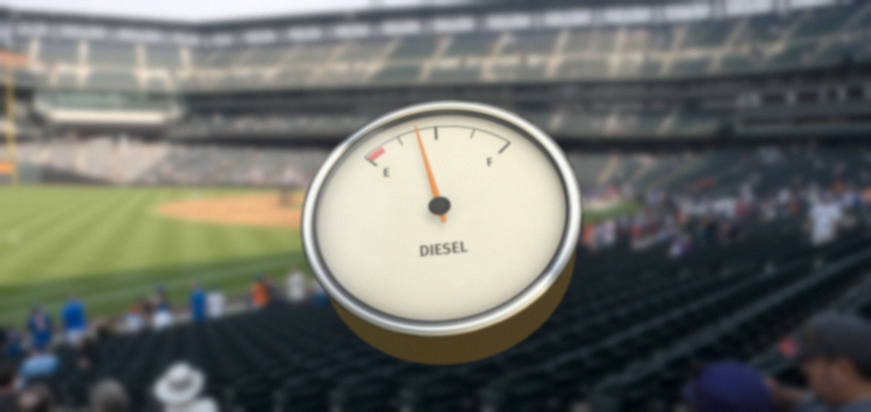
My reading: {"value": 0.375}
